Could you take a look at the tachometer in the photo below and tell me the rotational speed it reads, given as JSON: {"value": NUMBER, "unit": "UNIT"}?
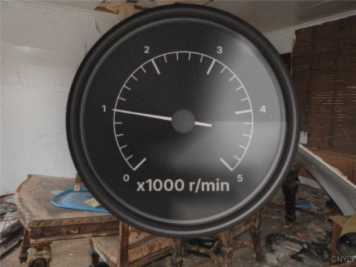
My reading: {"value": 1000, "unit": "rpm"}
